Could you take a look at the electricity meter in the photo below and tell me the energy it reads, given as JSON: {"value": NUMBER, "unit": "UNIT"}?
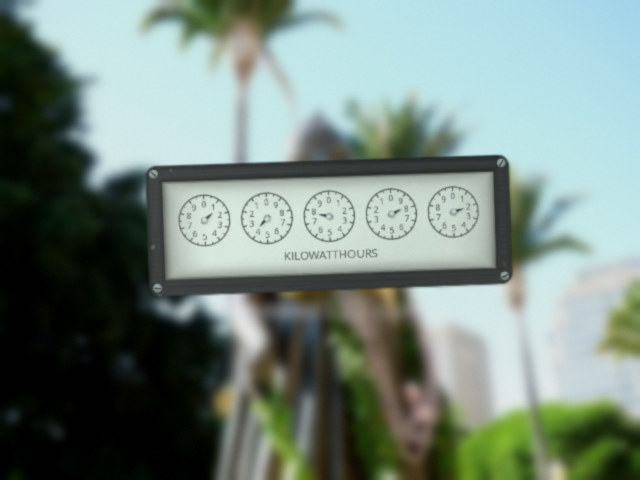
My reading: {"value": 13782, "unit": "kWh"}
